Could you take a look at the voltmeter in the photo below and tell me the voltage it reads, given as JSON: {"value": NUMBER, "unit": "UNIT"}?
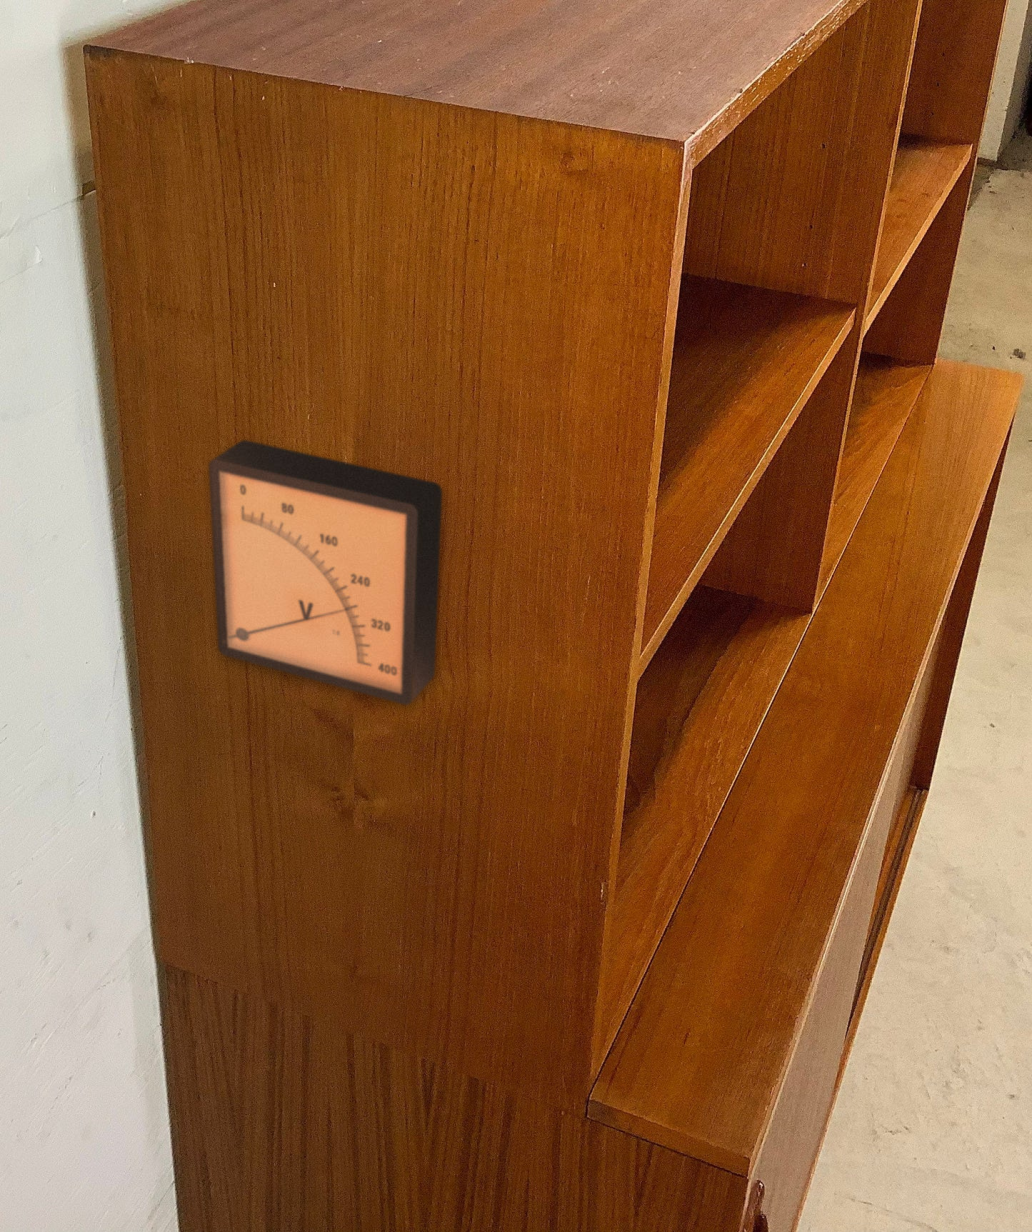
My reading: {"value": 280, "unit": "V"}
